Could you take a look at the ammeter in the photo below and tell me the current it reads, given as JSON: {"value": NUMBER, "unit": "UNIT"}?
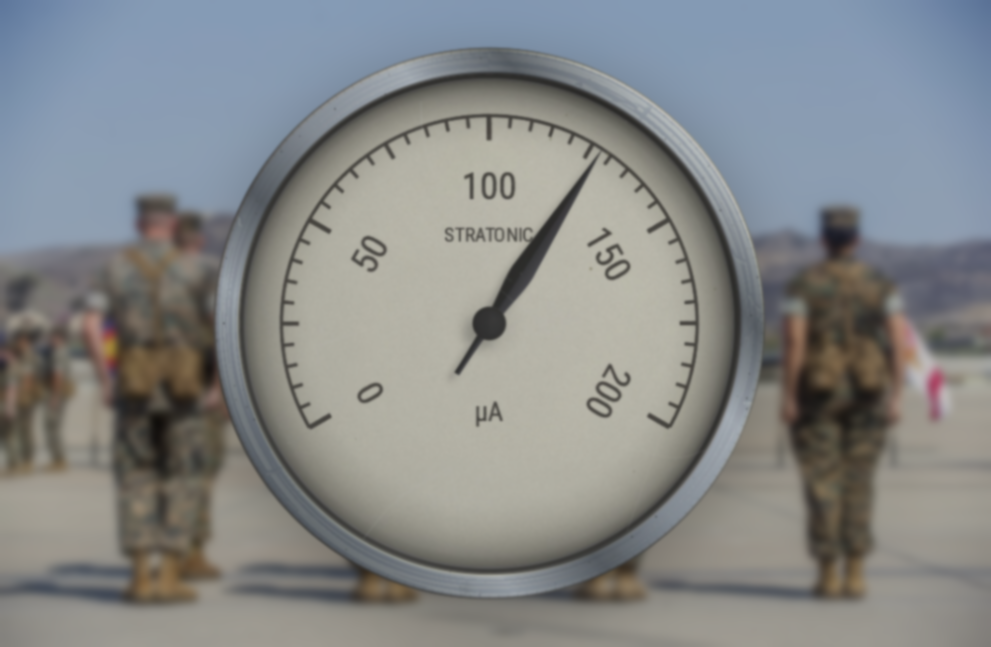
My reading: {"value": 127.5, "unit": "µA"}
